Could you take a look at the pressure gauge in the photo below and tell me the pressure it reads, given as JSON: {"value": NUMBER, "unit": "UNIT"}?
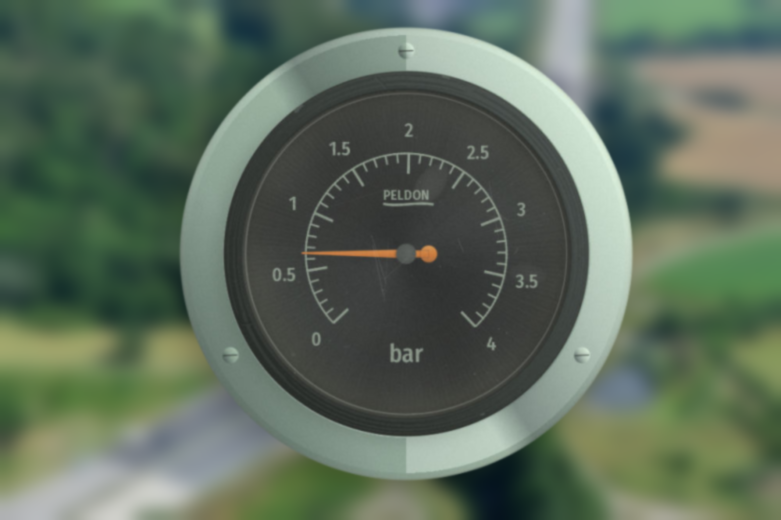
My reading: {"value": 0.65, "unit": "bar"}
